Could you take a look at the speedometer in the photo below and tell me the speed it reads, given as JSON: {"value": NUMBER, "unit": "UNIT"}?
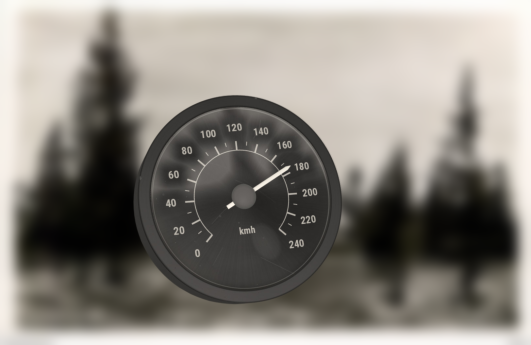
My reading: {"value": 175, "unit": "km/h"}
